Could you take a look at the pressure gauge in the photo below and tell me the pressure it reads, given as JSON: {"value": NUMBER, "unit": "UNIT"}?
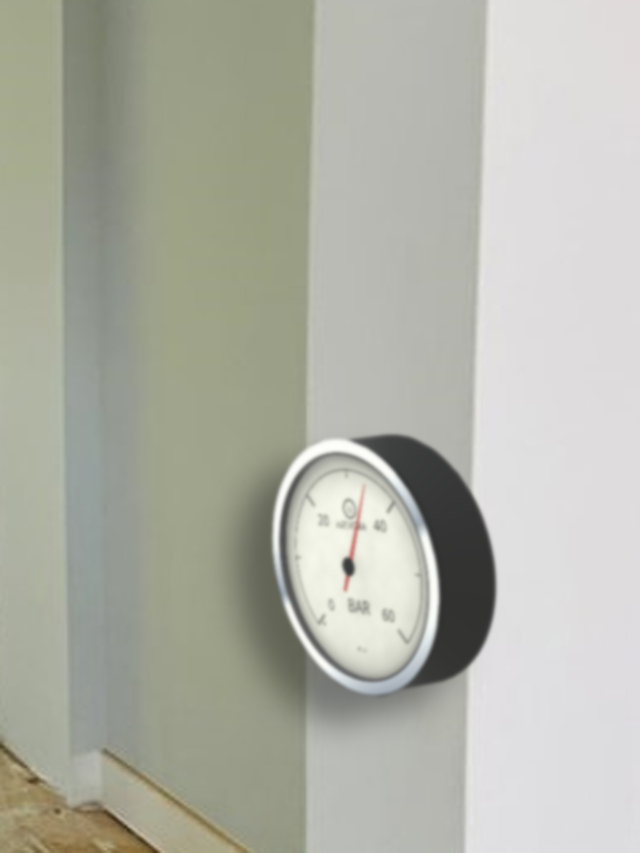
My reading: {"value": 35, "unit": "bar"}
